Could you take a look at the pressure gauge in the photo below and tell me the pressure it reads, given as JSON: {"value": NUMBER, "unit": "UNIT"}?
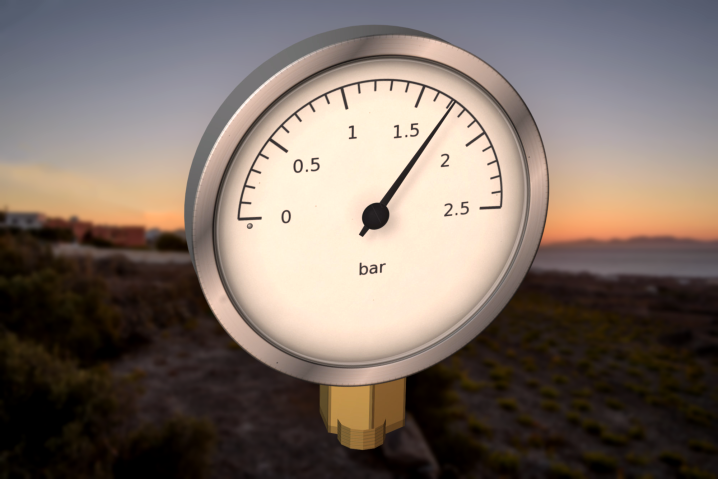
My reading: {"value": 1.7, "unit": "bar"}
